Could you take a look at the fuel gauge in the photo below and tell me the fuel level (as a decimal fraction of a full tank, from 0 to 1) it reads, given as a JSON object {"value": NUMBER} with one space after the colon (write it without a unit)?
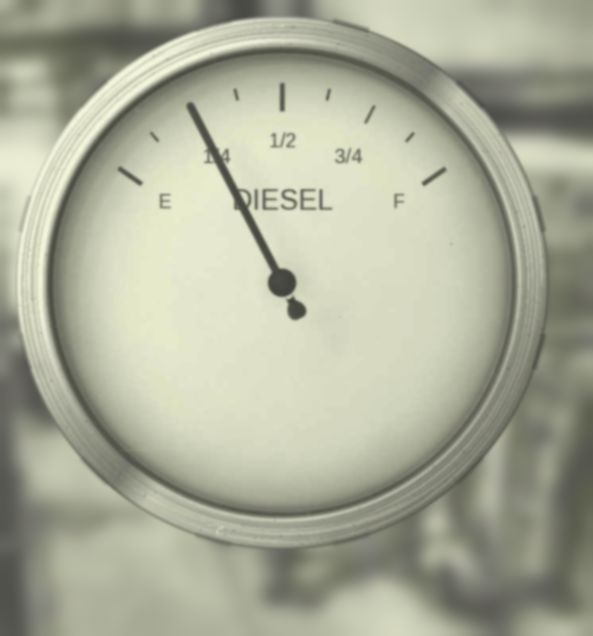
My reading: {"value": 0.25}
